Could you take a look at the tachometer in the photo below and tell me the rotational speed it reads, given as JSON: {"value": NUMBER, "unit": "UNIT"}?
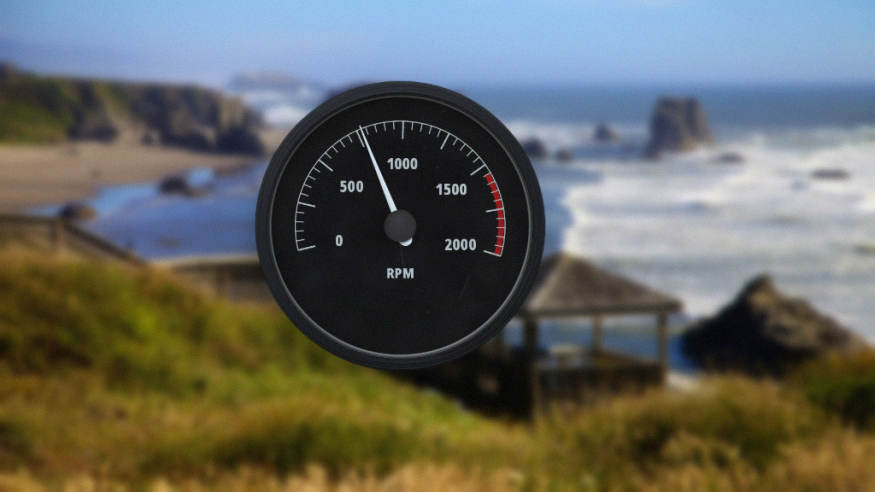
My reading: {"value": 775, "unit": "rpm"}
